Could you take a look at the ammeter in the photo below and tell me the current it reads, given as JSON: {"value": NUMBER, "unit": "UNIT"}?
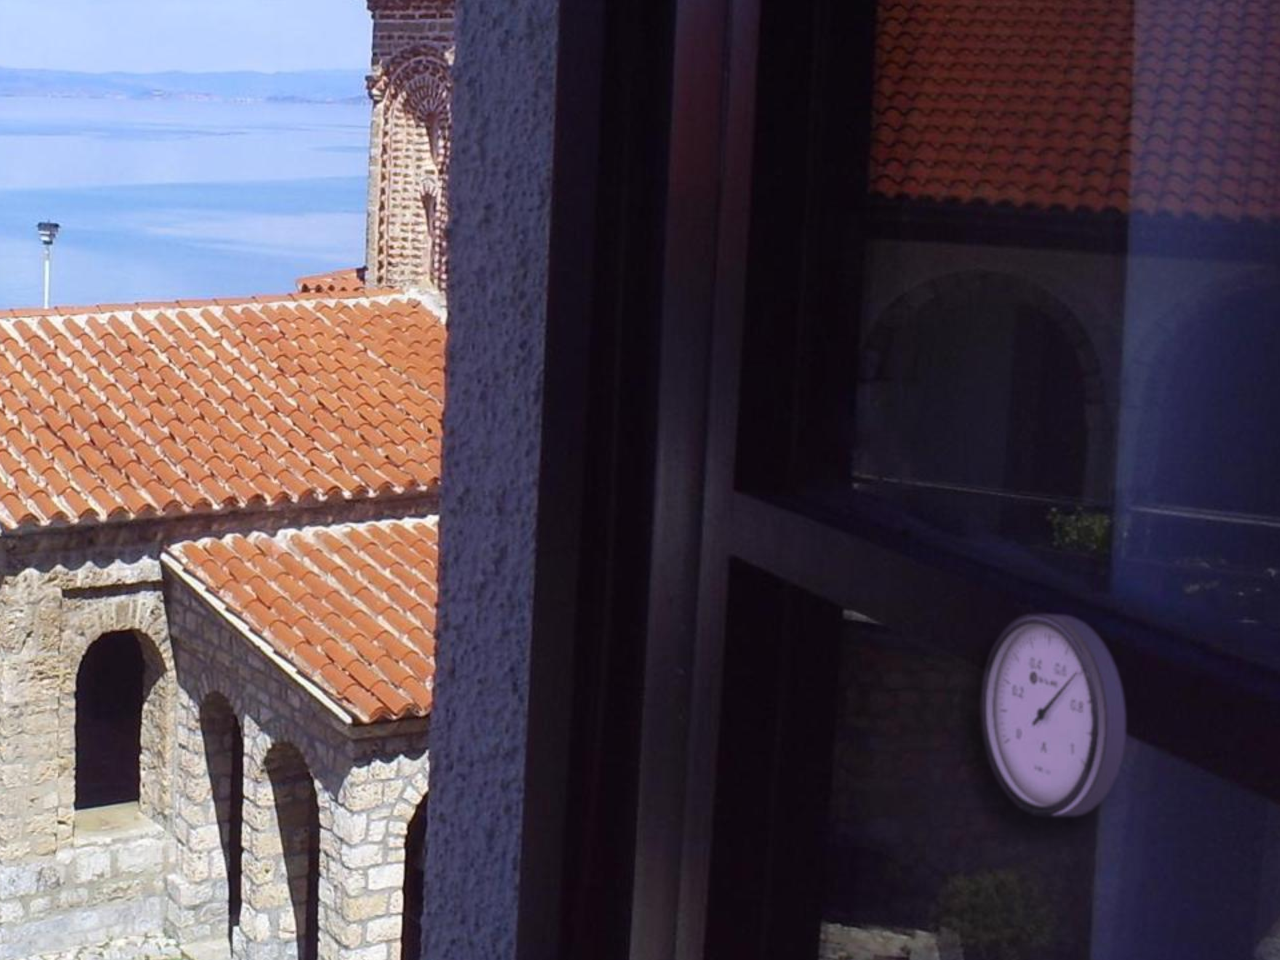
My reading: {"value": 0.7, "unit": "A"}
